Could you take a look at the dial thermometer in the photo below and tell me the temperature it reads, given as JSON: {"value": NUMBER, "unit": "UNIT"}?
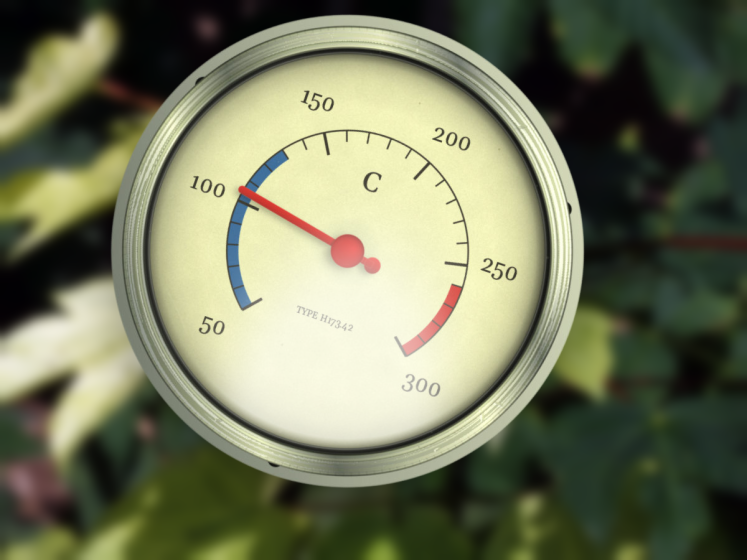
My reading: {"value": 105, "unit": "°C"}
